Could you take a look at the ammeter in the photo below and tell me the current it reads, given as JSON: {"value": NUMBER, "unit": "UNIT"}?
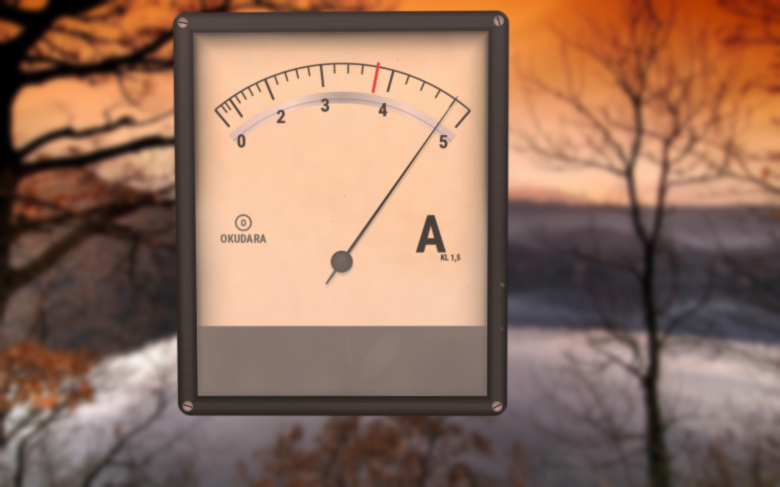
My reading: {"value": 4.8, "unit": "A"}
